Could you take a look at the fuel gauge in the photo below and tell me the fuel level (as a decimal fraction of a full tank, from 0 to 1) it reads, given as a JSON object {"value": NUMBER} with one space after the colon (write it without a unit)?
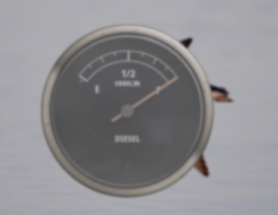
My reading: {"value": 1}
